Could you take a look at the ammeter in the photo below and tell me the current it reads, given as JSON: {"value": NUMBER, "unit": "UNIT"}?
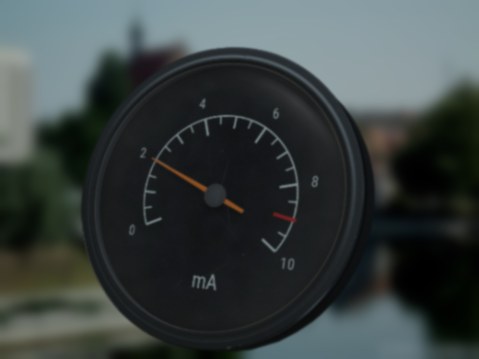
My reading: {"value": 2, "unit": "mA"}
